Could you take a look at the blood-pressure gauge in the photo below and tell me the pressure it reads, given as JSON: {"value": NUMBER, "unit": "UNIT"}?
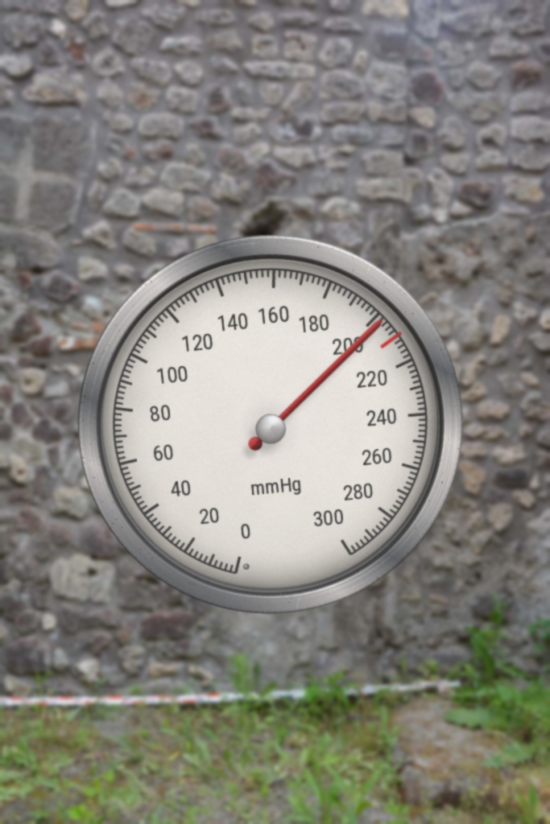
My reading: {"value": 202, "unit": "mmHg"}
